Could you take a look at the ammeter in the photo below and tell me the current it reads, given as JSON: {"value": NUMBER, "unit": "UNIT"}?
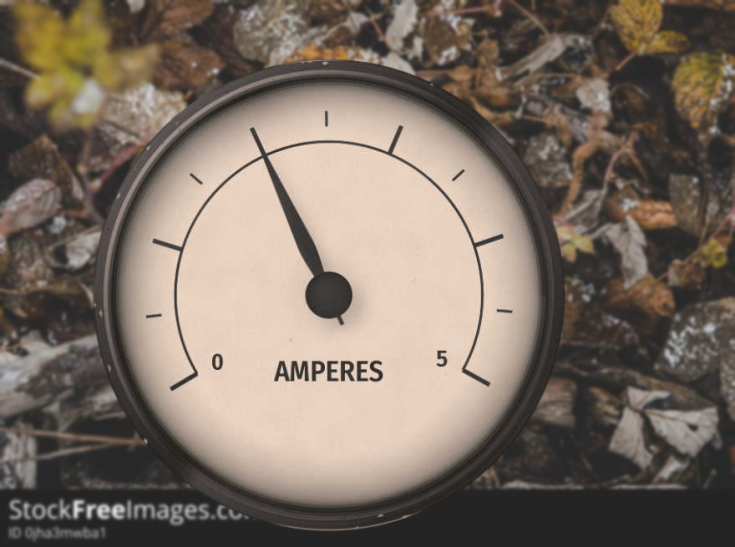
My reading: {"value": 2, "unit": "A"}
